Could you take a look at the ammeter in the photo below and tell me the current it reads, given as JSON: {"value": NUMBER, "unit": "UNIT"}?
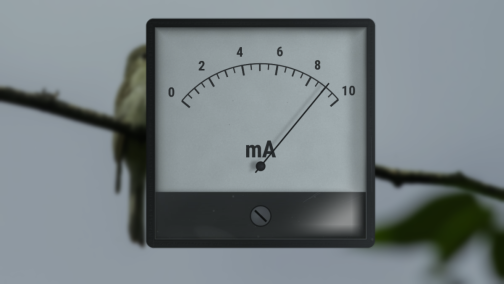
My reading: {"value": 9, "unit": "mA"}
